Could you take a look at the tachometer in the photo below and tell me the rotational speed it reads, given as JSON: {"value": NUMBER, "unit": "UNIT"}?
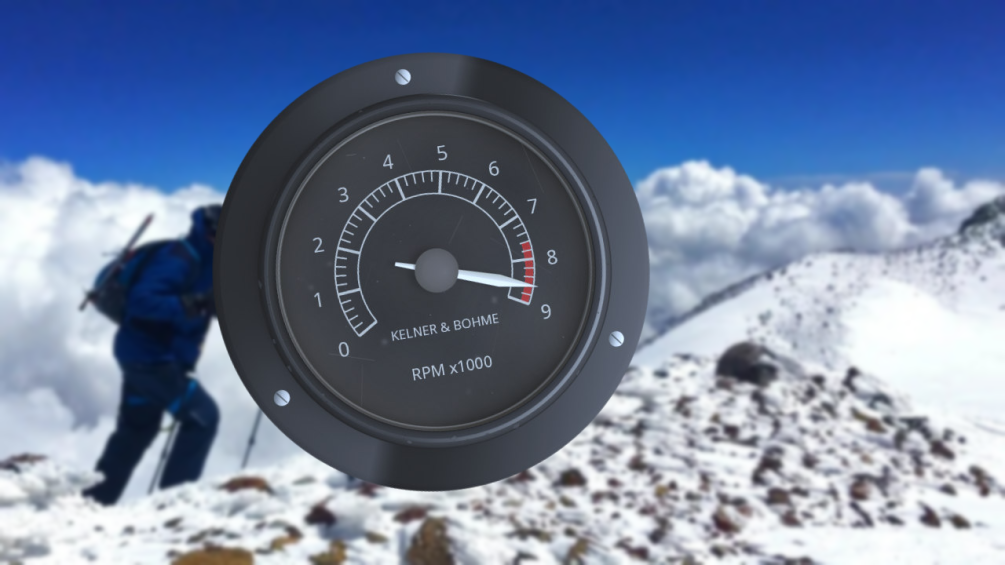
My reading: {"value": 8600, "unit": "rpm"}
